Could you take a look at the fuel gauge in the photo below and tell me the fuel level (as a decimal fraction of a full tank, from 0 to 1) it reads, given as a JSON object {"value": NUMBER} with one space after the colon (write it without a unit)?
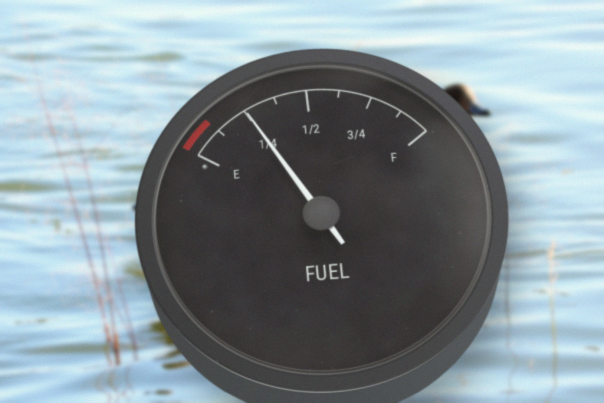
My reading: {"value": 0.25}
